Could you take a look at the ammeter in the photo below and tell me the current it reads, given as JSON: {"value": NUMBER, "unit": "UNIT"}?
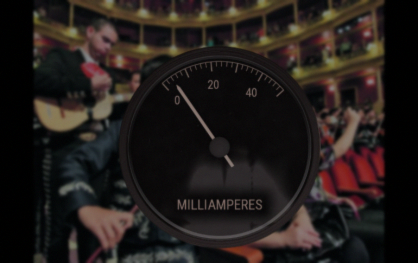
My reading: {"value": 4, "unit": "mA"}
